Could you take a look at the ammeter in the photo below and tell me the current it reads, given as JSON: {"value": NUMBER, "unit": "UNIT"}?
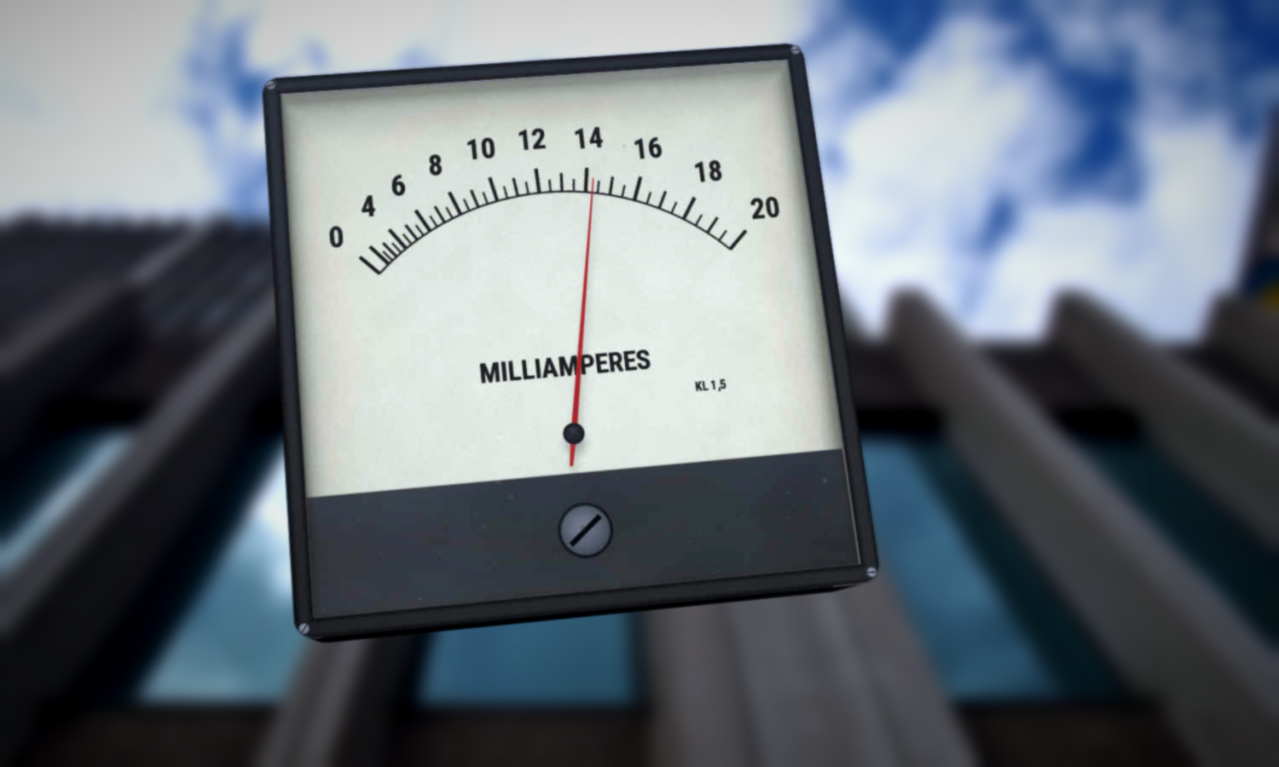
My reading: {"value": 14.25, "unit": "mA"}
